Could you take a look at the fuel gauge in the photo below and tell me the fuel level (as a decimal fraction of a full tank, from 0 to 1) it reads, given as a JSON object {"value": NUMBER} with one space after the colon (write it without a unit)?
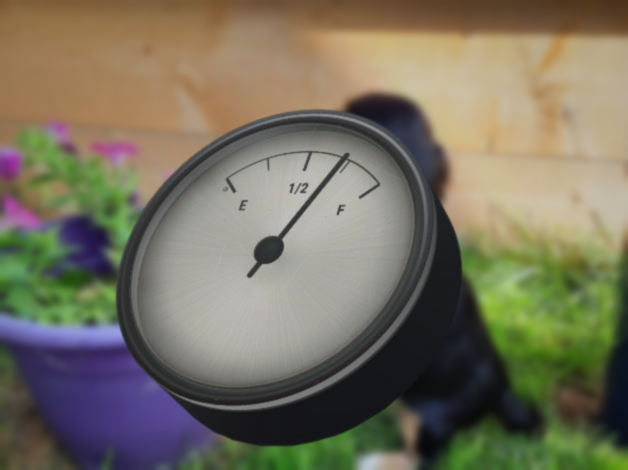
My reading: {"value": 0.75}
